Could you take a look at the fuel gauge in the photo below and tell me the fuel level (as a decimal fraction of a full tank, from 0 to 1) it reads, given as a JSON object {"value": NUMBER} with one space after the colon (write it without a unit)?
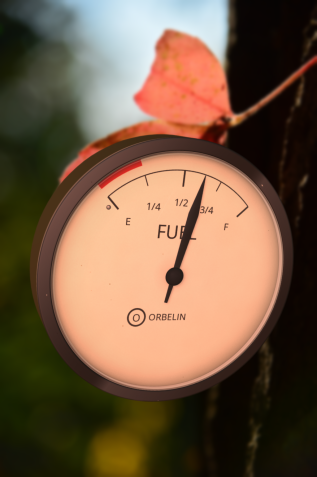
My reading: {"value": 0.625}
